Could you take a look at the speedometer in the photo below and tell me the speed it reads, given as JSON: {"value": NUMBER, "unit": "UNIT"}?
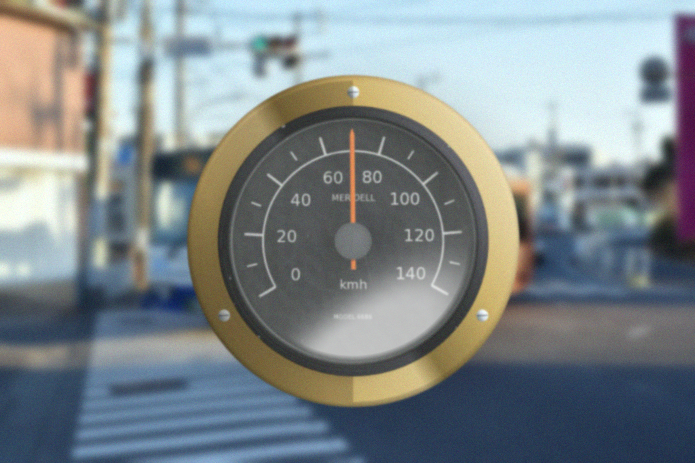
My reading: {"value": 70, "unit": "km/h"}
